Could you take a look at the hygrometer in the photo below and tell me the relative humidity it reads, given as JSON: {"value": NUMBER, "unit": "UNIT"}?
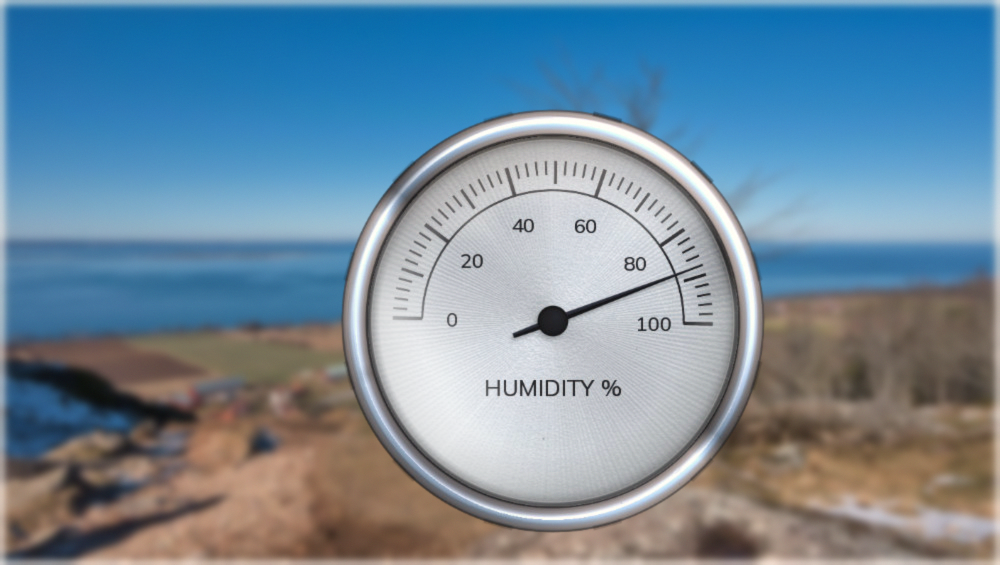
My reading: {"value": 88, "unit": "%"}
